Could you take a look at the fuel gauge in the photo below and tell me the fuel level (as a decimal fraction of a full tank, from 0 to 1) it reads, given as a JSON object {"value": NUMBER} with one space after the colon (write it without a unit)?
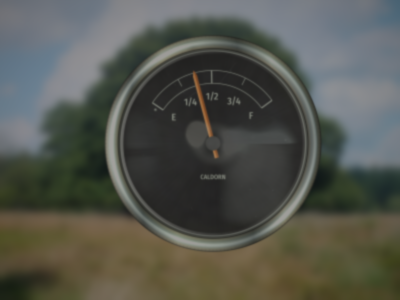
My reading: {"value": 0.375}
